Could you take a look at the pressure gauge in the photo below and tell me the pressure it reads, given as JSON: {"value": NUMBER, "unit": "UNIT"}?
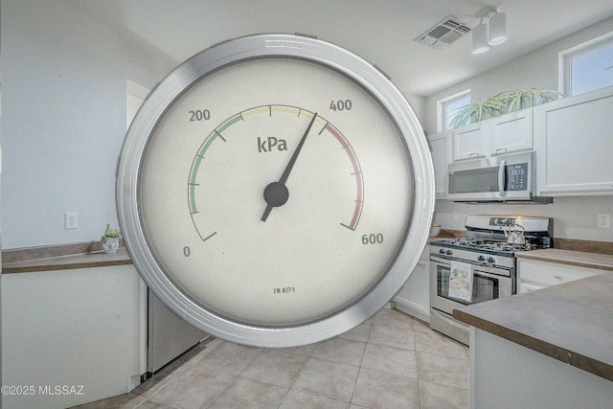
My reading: {"value": 375, "unit": "kPa"}
